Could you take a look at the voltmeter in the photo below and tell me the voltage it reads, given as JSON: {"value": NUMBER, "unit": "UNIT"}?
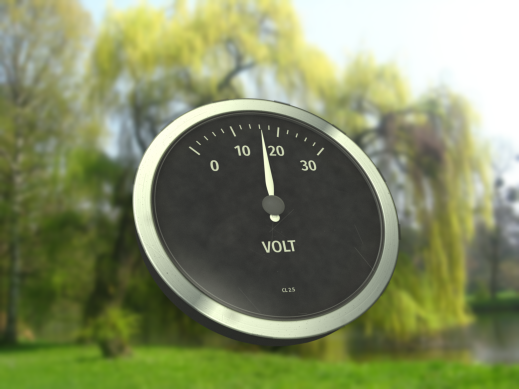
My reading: {"value": 16, "unit": "V"}
